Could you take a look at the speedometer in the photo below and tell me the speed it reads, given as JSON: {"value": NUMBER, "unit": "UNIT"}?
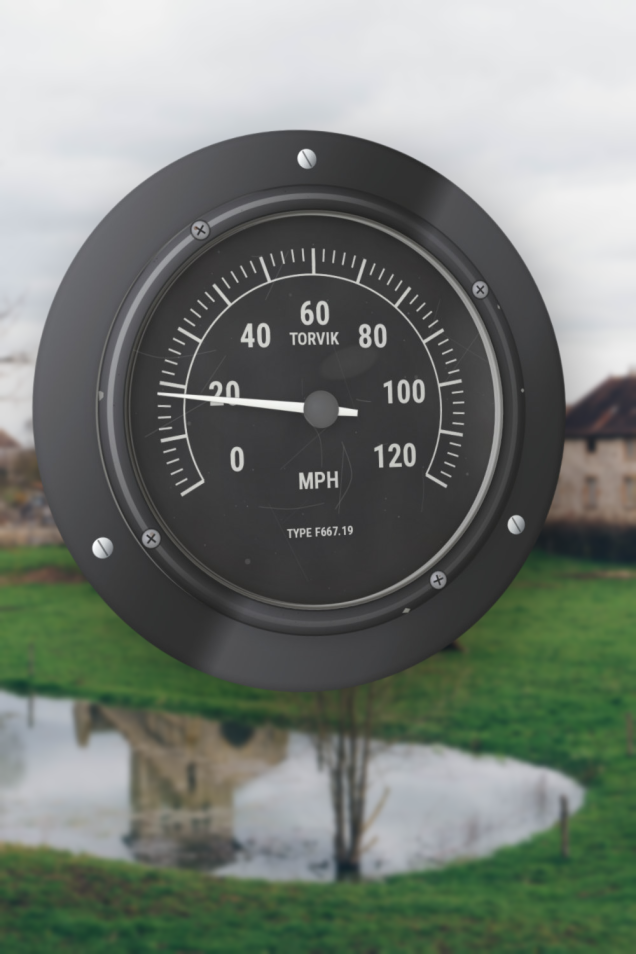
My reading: {"value": 18, "unit": "mph"}
